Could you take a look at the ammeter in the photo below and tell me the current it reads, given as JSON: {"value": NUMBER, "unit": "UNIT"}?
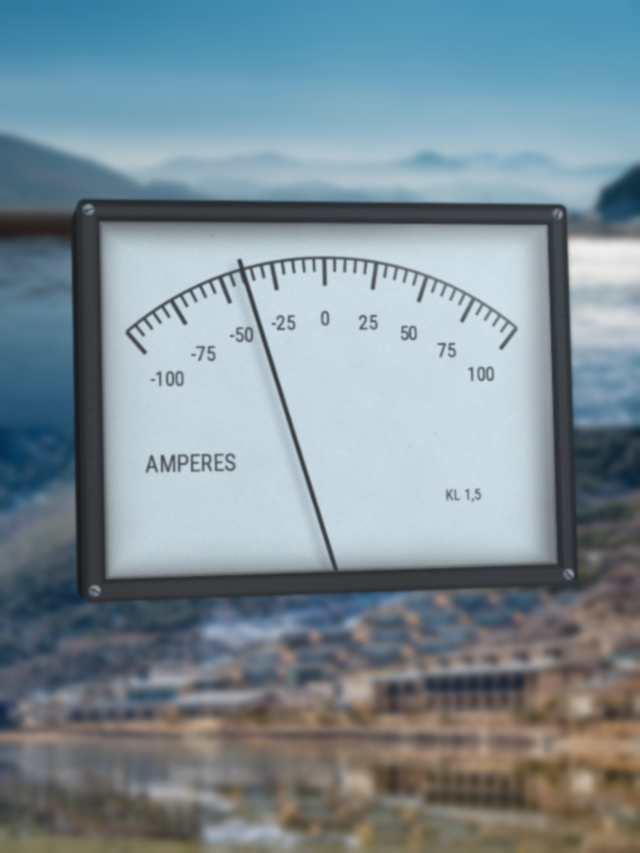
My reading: {"value": -40, "unit": "A"}
